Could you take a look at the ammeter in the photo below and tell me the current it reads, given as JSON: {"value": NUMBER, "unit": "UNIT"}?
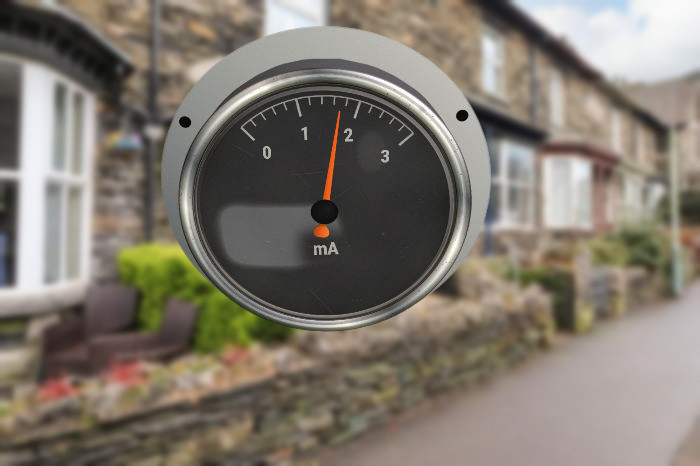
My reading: {"value": 1.7, "unit": "mA"}
